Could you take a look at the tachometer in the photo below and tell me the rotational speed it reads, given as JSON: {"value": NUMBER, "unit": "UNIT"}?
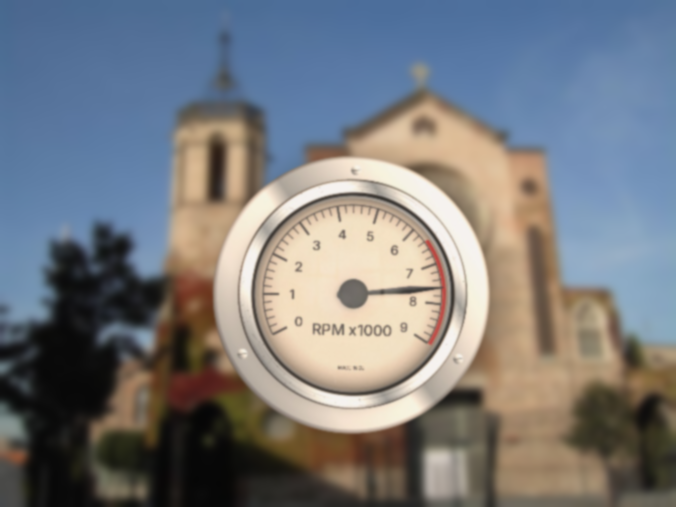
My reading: {"value": 7600, "unit": "rpm"}
